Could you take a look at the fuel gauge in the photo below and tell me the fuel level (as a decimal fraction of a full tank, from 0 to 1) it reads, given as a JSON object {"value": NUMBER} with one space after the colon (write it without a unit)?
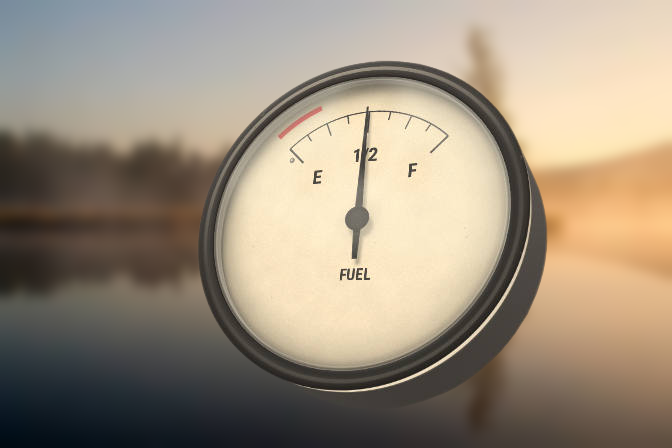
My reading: {"value": 0.5}
